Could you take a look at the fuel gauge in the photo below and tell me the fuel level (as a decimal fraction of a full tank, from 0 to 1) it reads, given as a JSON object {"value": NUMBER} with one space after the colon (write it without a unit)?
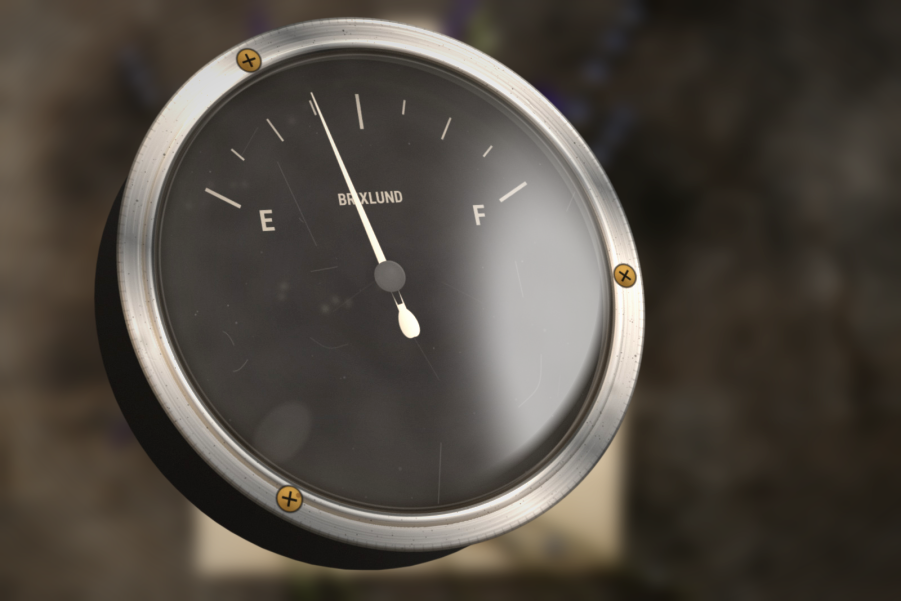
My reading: {"value": 0.375}
